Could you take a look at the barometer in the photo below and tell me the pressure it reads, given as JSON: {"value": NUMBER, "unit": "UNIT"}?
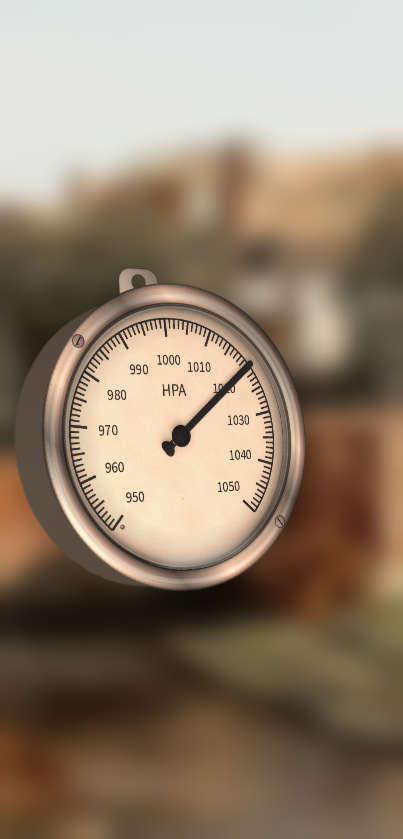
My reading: {"value": 1020, "unit": "hPa"}
